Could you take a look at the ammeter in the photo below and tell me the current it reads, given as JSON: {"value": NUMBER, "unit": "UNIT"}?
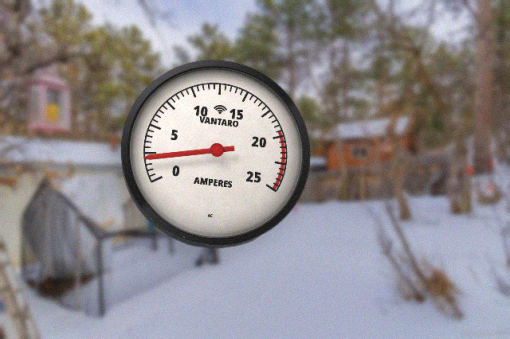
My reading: {"value": 2, "unit": "A"}
